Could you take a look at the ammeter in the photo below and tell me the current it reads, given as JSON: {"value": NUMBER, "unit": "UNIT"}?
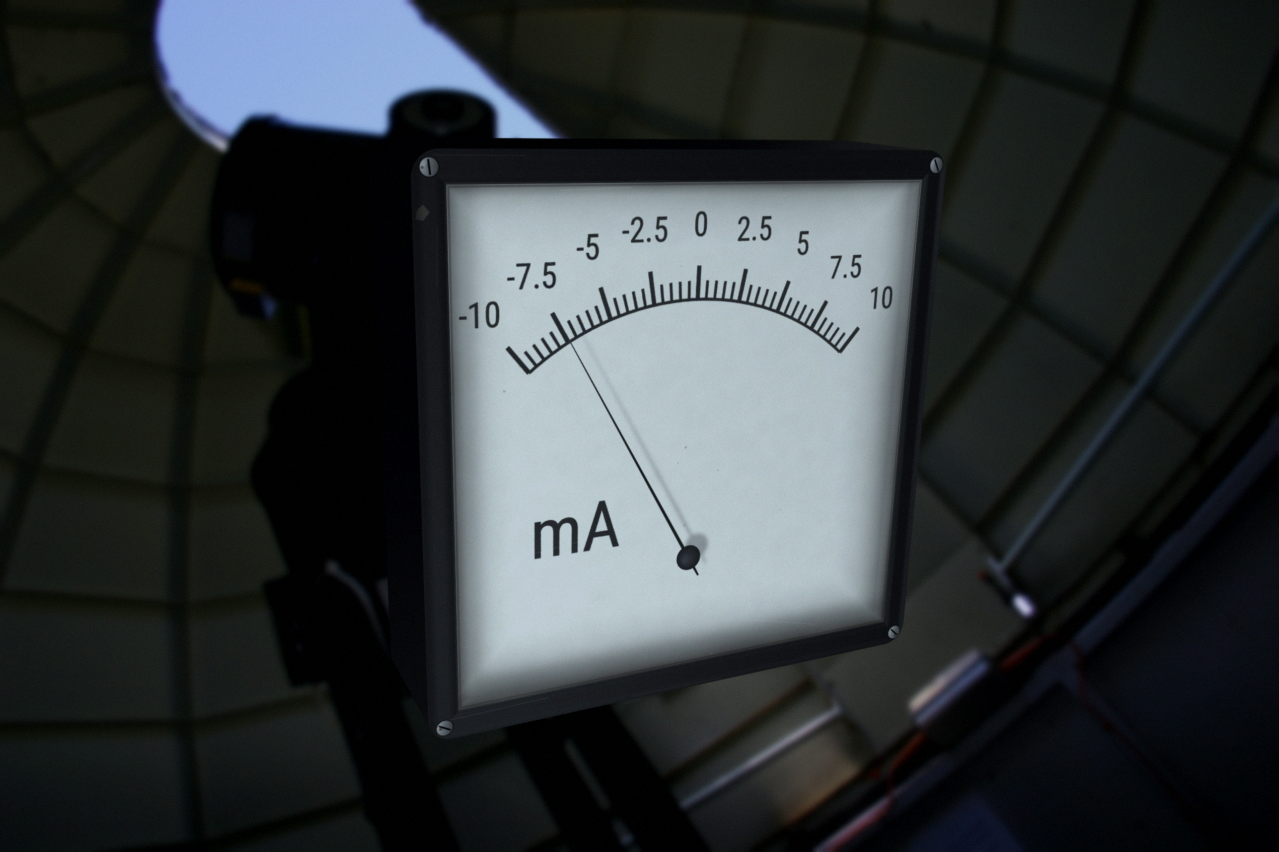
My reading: {"value": -7.5, "unit": "mA"}
